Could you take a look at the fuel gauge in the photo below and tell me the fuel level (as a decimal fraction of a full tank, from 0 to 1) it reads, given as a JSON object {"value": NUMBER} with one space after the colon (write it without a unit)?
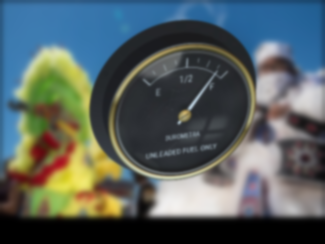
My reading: {"value": 0.875}
